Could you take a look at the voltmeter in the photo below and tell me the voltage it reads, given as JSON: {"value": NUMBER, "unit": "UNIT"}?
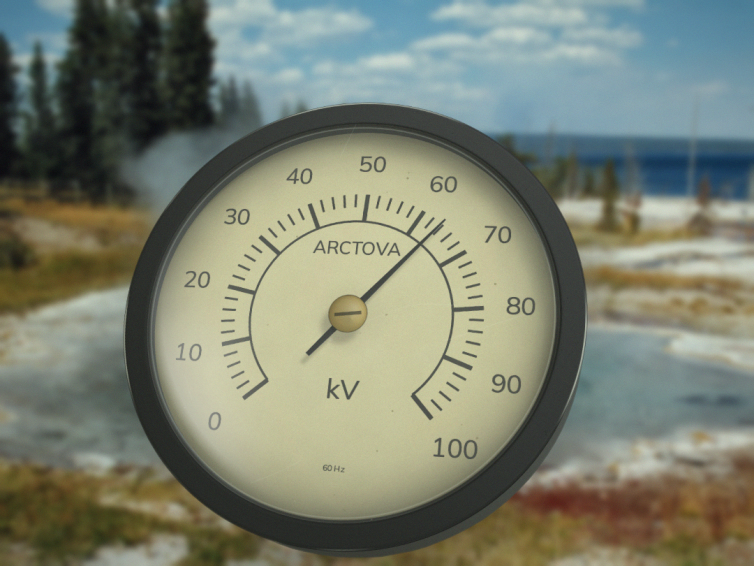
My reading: {"value": 64, "unit": "kV"}
